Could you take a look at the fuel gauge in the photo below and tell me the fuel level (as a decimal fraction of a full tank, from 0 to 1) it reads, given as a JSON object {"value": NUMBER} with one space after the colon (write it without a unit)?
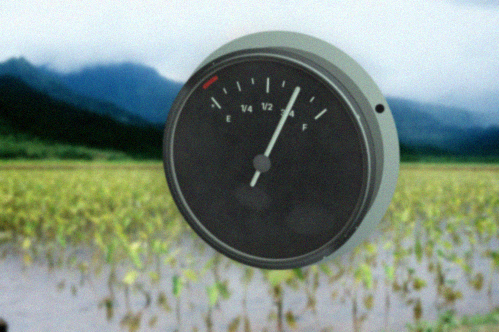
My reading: {"value": 0.75}
